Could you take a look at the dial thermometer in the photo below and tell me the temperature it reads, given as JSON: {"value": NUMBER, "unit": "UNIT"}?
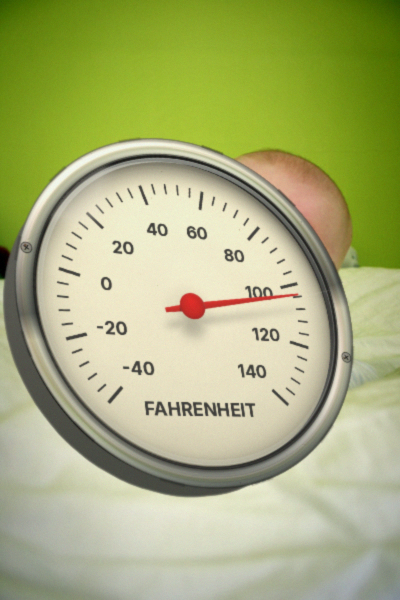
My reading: {"value": 104, "unit": "°F"}
